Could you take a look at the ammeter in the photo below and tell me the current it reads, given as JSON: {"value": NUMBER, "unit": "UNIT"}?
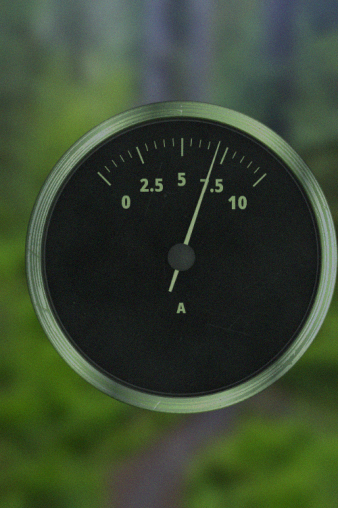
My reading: {"value": 7, "unit": "A"}
